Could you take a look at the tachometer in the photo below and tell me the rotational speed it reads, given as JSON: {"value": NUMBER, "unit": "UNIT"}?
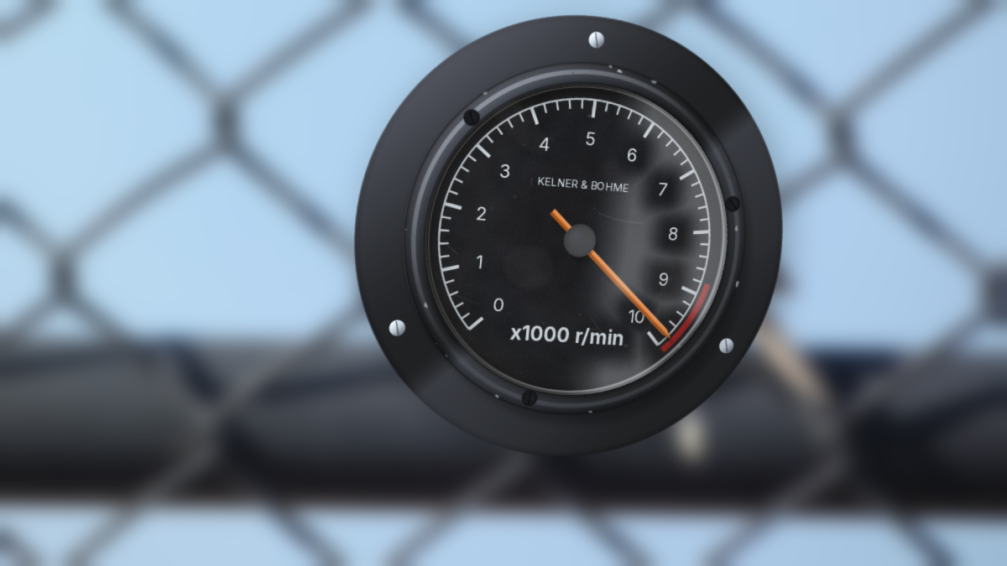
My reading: {"value": 9800, "unit": "rpm"}
